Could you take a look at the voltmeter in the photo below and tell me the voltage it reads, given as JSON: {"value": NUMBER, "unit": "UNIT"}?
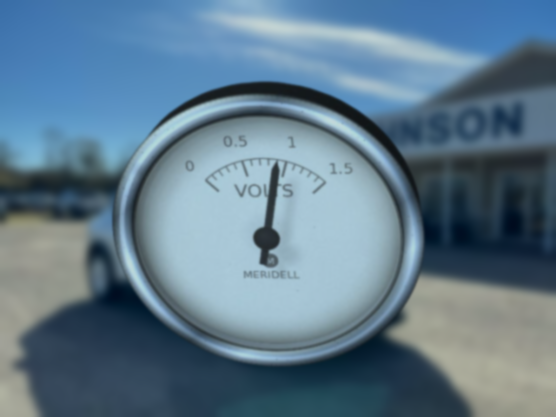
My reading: {"value": 0.9, "unit": "V"}
